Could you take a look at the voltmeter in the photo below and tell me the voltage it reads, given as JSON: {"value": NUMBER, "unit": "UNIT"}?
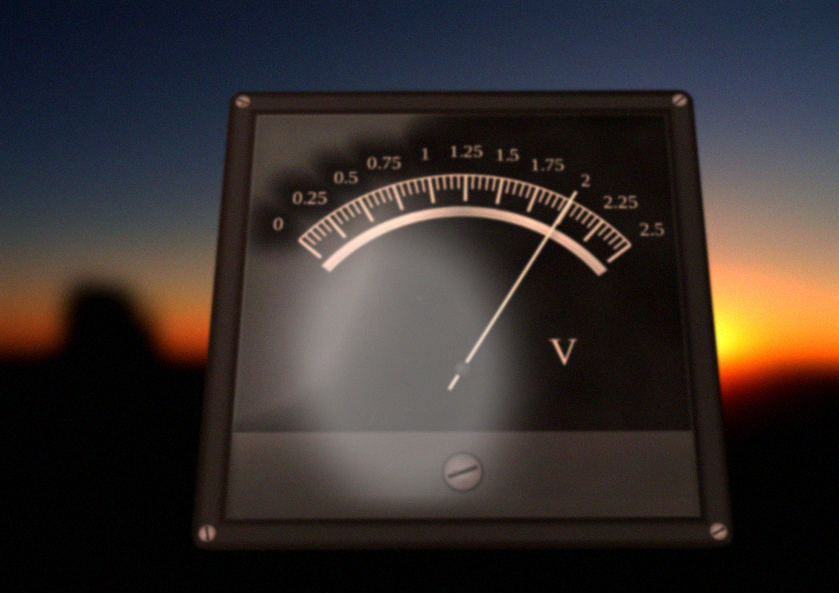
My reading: {"value": 2, "unit": "V"}
